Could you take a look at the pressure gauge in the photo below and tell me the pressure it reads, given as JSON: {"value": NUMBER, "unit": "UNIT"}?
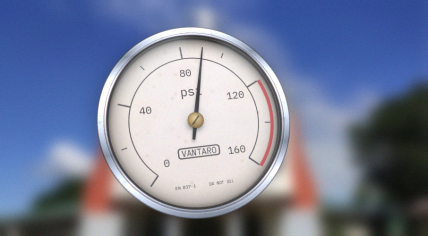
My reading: {"value": 90, "unit": "psi"}
